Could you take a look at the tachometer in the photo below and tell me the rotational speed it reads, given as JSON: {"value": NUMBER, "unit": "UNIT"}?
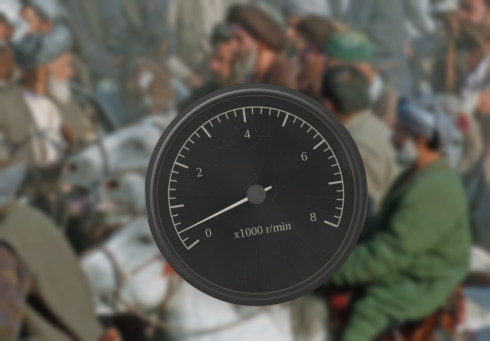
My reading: {"value": 400, "unit": "rpm"}
